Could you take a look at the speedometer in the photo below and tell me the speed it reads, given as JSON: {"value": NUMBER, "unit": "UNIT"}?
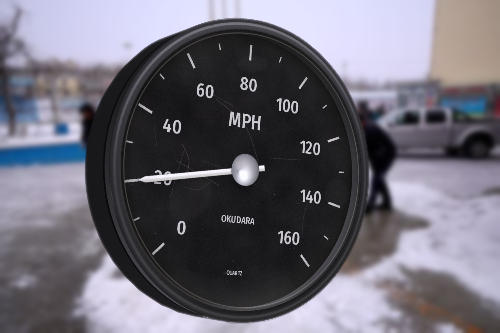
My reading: {"value": 20, "unit": "mph"}
